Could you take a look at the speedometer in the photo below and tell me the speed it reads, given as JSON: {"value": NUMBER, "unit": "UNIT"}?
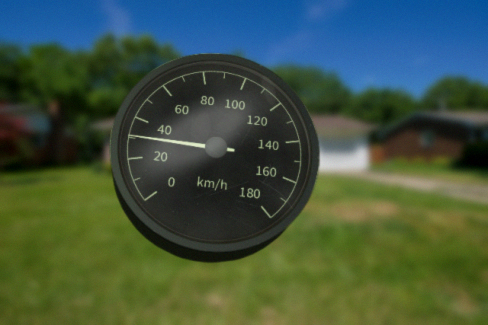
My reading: {"value": 30, "unit": "km/h"}
